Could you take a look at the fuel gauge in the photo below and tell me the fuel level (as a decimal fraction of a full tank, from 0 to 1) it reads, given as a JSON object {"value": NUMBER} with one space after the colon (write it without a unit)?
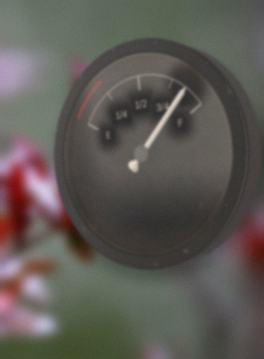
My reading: {"value": 0.875}
